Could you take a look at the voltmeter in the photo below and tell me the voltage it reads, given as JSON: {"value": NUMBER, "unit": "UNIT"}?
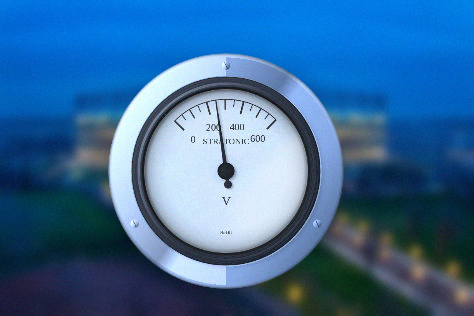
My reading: {"value": 250, "unit": "V"}
